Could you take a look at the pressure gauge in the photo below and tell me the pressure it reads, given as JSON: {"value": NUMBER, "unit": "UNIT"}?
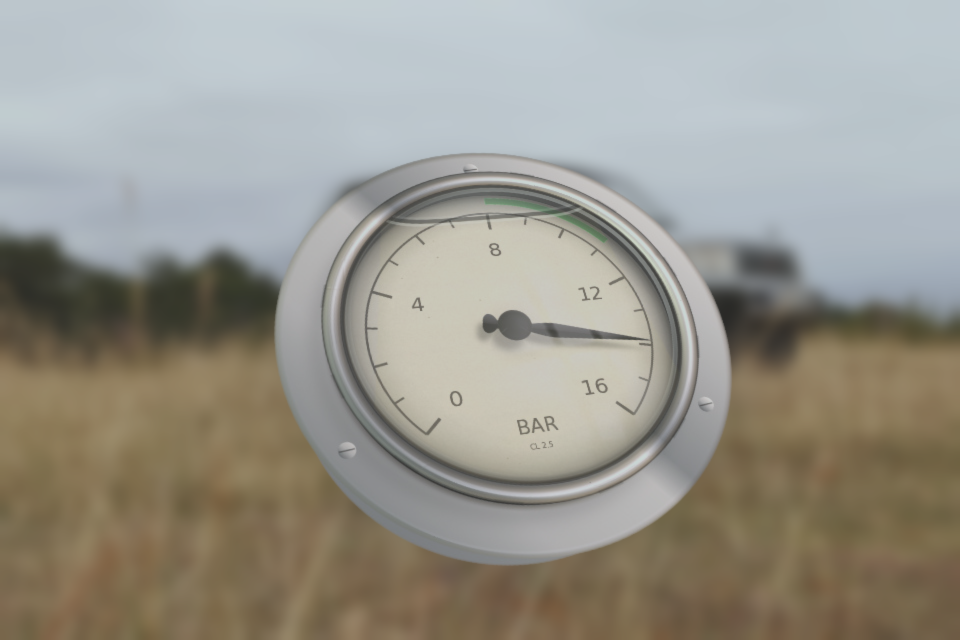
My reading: {"value": 14, "unit": "bar"}
